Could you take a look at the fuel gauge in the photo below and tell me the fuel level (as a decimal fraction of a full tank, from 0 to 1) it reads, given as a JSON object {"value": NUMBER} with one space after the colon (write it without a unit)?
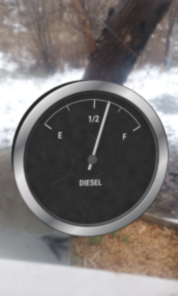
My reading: {"value": 0.625}
